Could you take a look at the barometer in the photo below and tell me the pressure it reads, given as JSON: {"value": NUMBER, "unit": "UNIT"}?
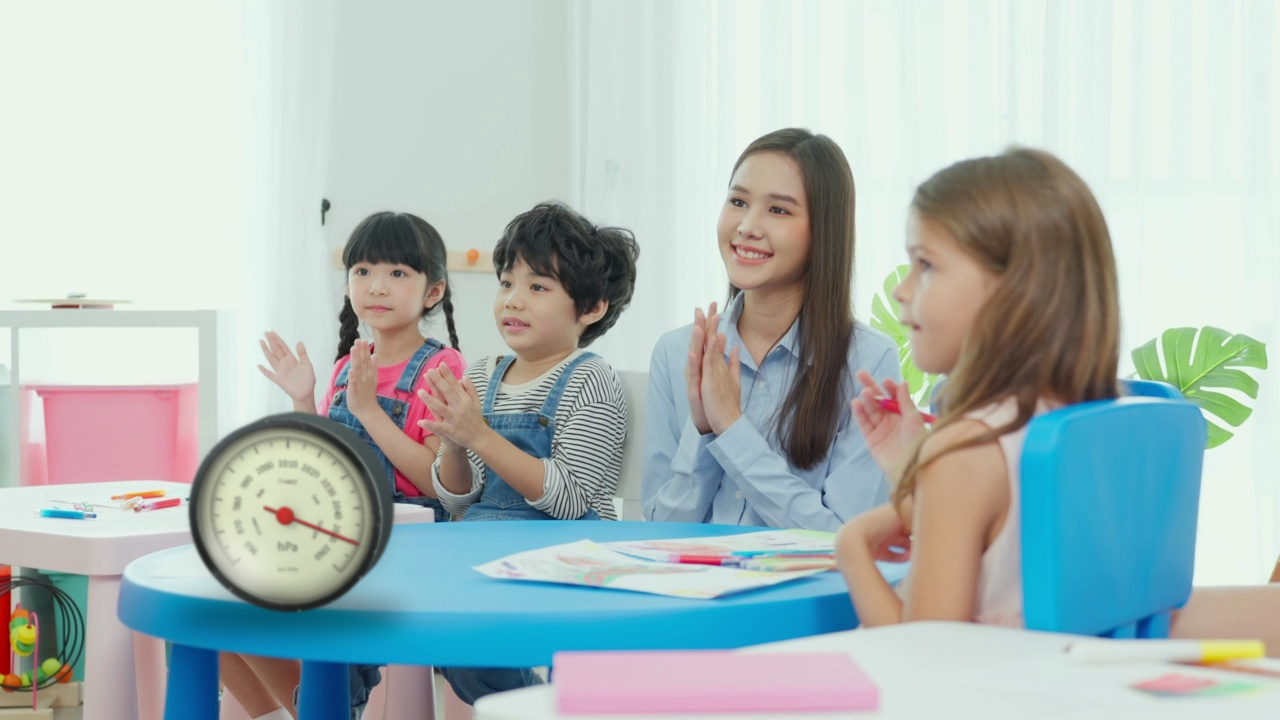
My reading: {"value": 1050, "unit": "hPa"}
